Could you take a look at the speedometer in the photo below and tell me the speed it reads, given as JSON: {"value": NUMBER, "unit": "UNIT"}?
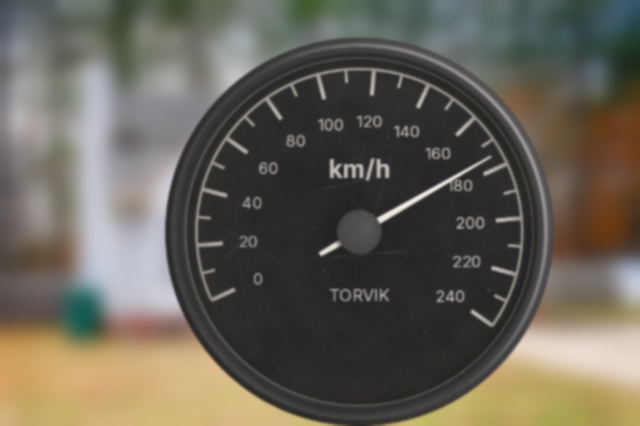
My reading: {"value": 175, "unit": "km/h"}
